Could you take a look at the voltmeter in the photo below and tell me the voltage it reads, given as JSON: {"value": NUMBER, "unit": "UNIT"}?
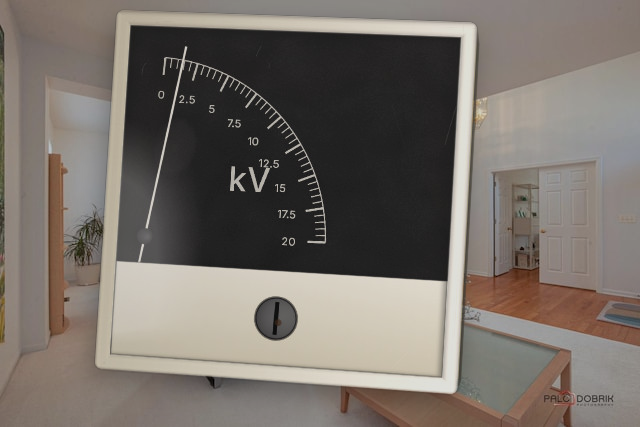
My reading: {"value": 1.5, "unit": "kV"}
